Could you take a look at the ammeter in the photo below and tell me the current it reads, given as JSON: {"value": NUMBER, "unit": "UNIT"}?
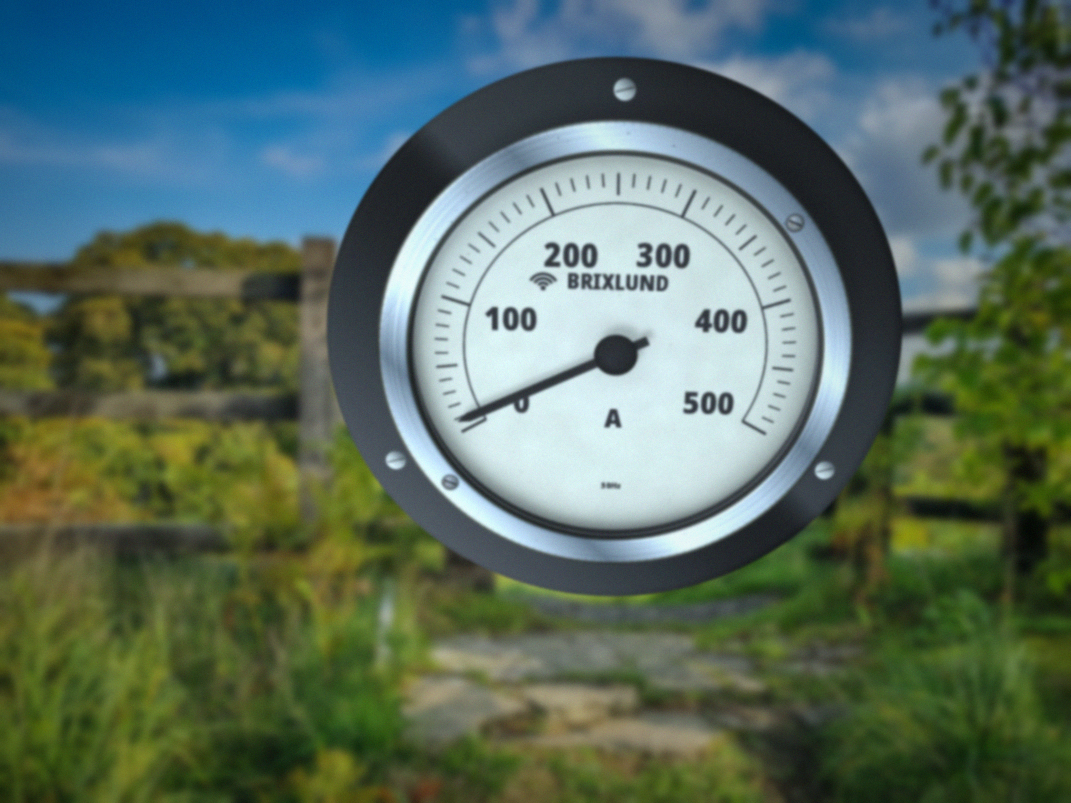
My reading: {"value": 10, "unit": "A"}
